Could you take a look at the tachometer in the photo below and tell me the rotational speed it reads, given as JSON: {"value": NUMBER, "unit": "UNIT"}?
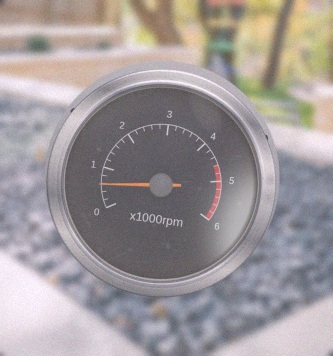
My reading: {"value": 600, "unit": "rpm"}
